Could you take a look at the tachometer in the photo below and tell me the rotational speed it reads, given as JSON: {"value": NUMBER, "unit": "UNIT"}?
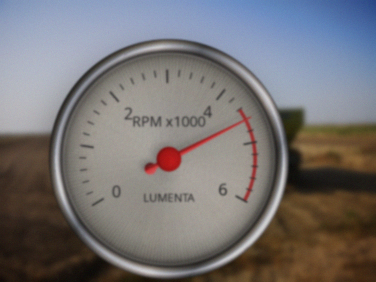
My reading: {"value": 4600, "unit": "rpm"}
